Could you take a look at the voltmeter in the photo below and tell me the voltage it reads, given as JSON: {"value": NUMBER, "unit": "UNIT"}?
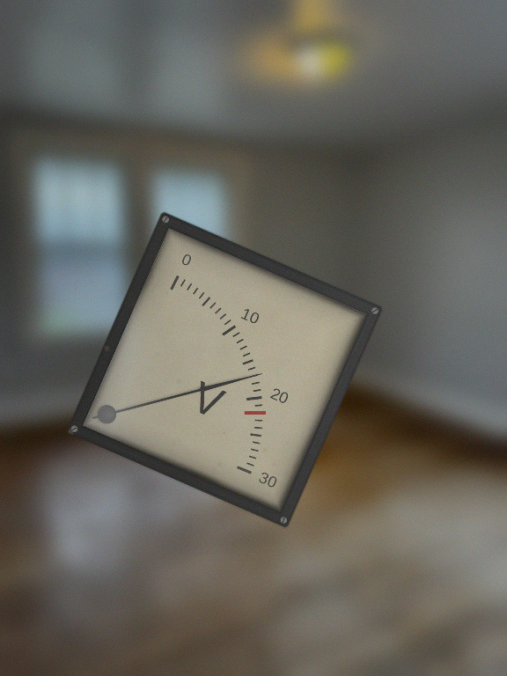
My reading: {"value": 17, "unit": "V"}
